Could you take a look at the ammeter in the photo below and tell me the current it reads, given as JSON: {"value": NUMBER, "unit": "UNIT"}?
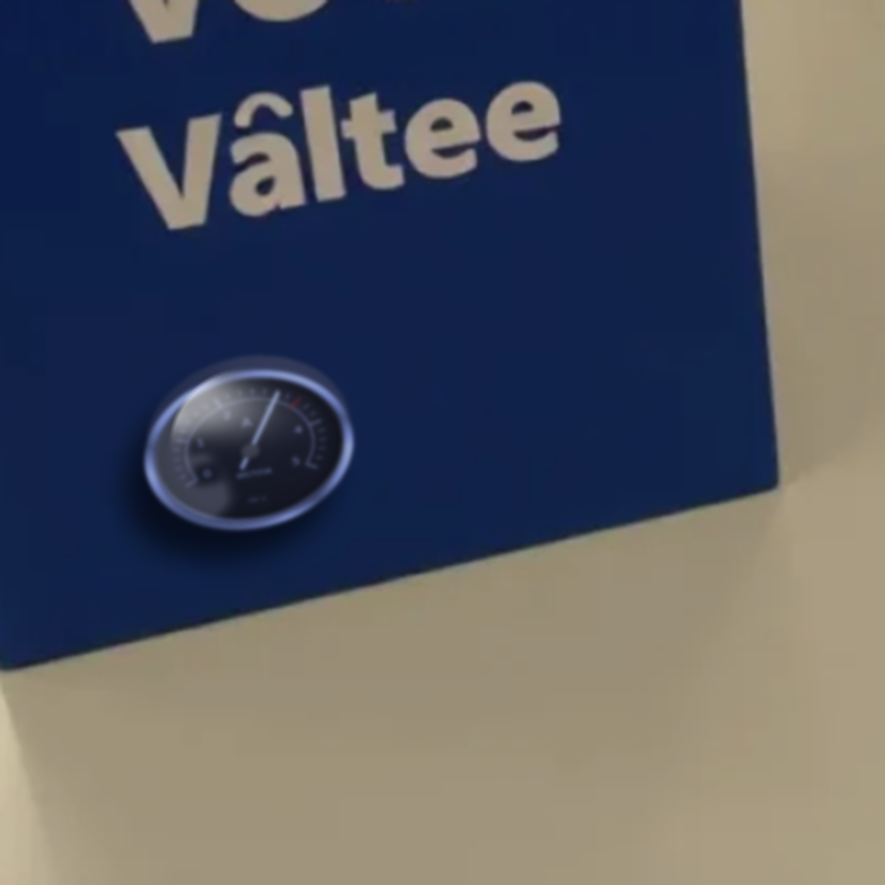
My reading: {"value": 3, "unit": "A"}
